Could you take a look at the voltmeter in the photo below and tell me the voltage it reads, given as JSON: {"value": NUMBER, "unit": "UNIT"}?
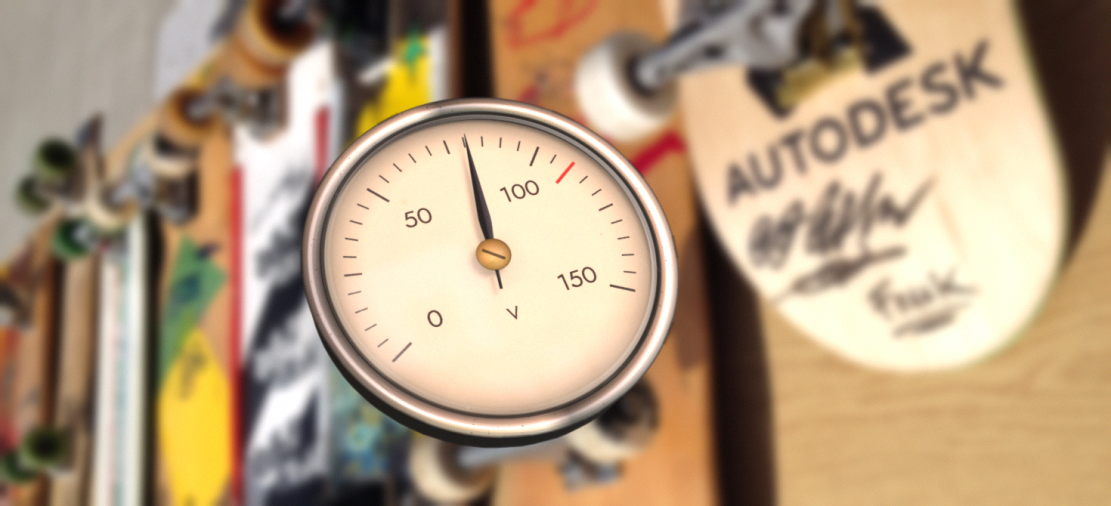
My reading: {"value": 80, "unit": "V"}
